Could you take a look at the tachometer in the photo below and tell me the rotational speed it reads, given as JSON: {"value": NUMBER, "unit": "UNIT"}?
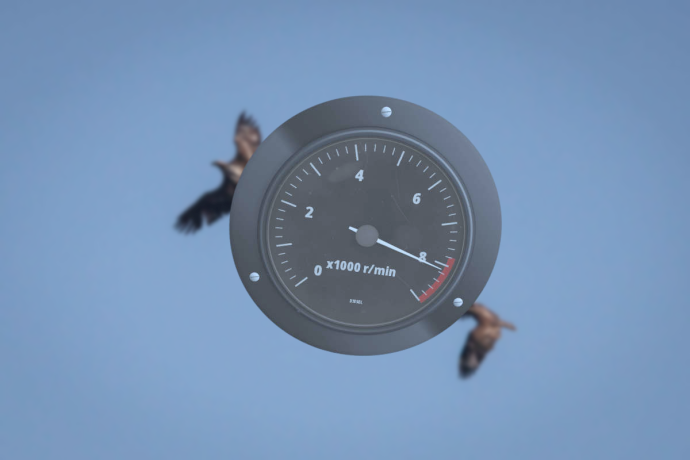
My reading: {"value": 8100, "unit": "rpm"}
